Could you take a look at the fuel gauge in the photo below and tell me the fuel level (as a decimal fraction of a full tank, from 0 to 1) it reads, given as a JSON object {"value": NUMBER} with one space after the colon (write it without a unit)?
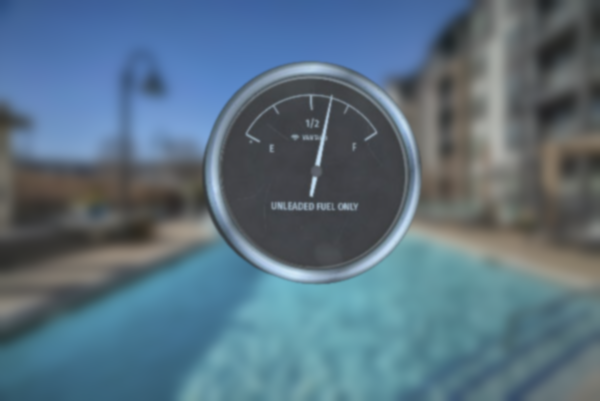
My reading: {"value": 0.625}
